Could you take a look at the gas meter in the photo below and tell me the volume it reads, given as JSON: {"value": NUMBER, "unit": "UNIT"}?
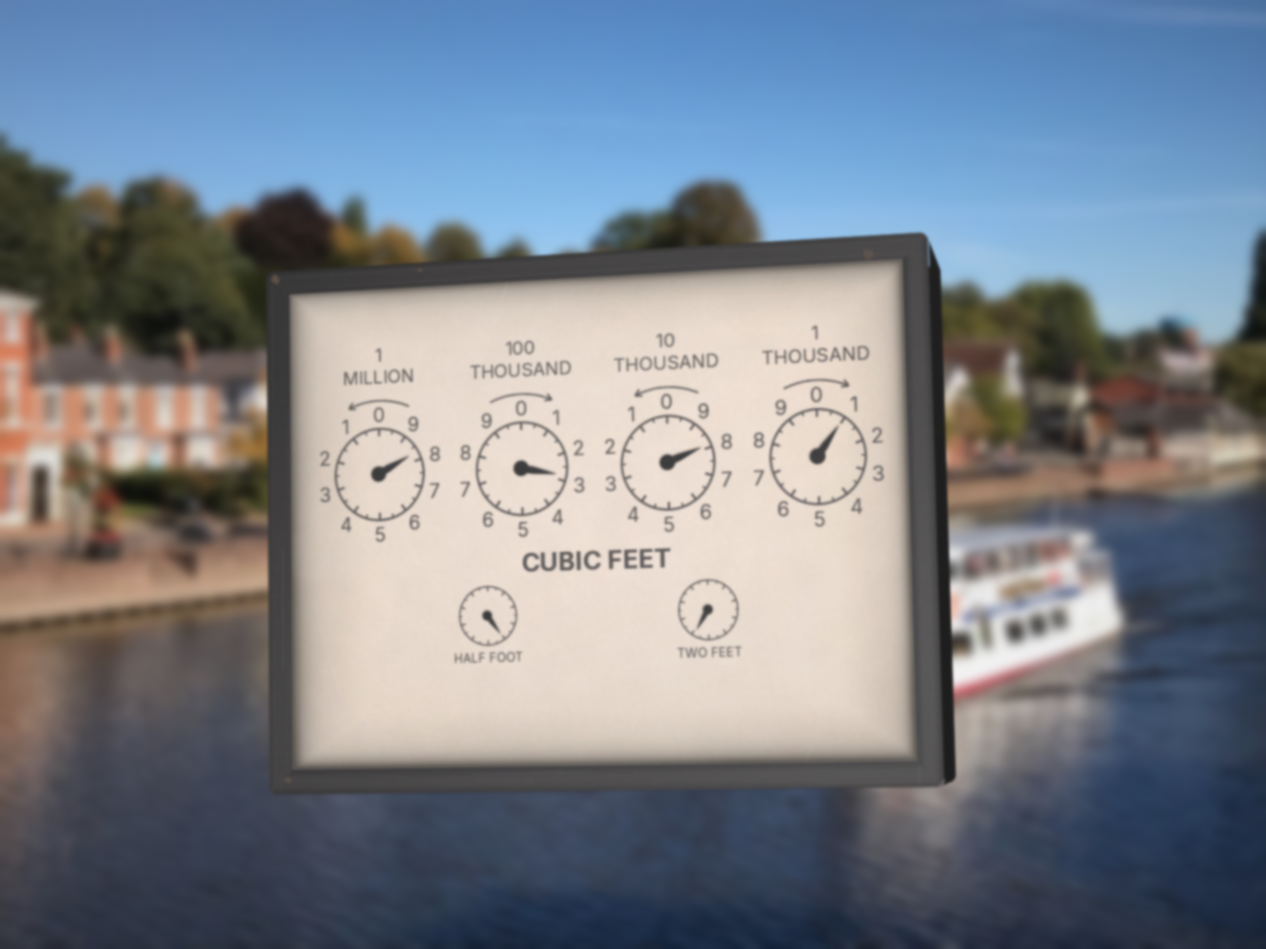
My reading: {"value": 828100, "unit": "ft³"}
